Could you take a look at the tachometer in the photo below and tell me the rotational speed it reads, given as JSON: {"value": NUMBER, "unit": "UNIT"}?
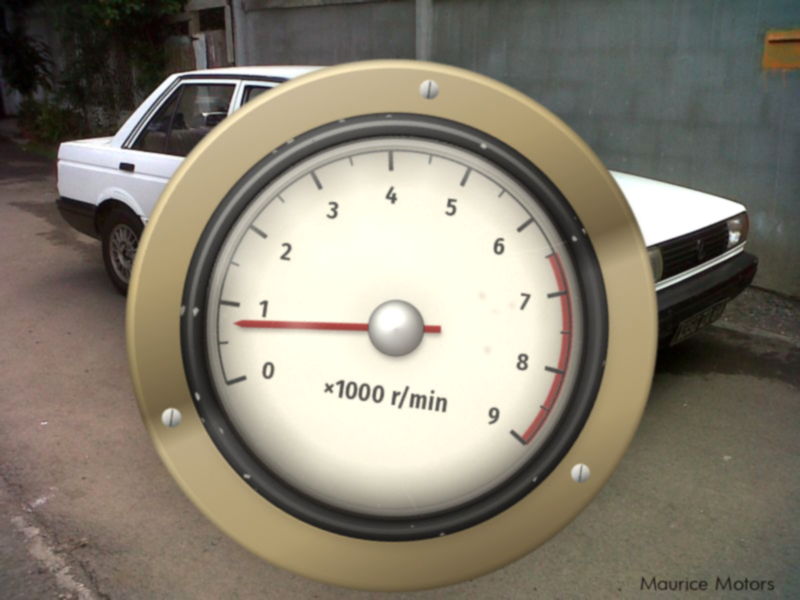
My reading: {"value": 750, "unit": "rpm"}
